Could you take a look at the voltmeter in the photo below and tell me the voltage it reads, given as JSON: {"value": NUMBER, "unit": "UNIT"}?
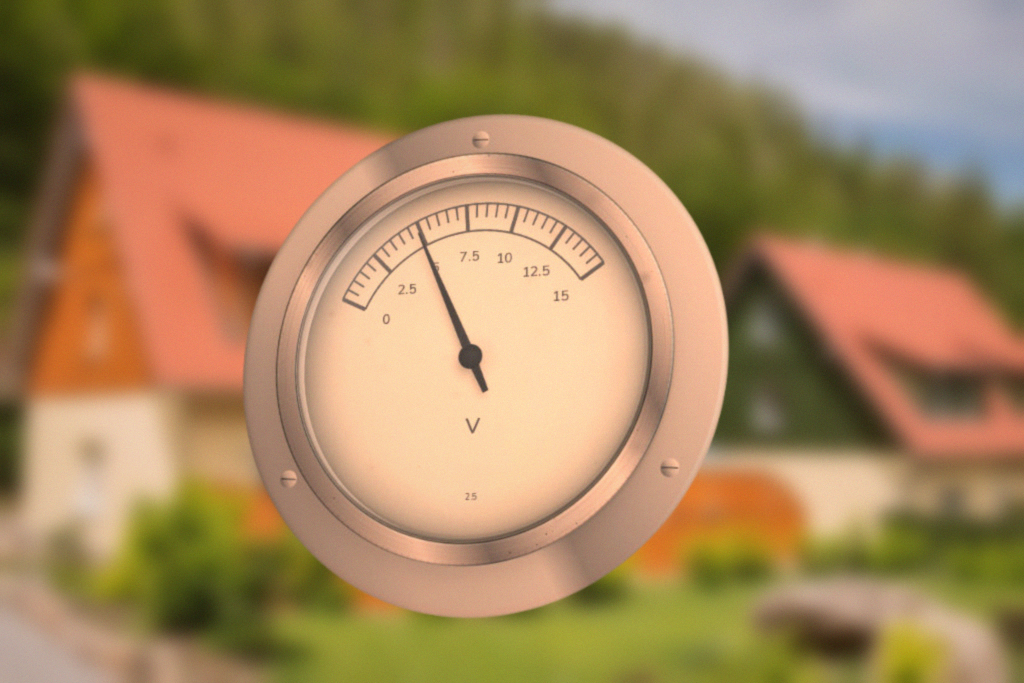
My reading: {"value": 5, "unit": "V"}
